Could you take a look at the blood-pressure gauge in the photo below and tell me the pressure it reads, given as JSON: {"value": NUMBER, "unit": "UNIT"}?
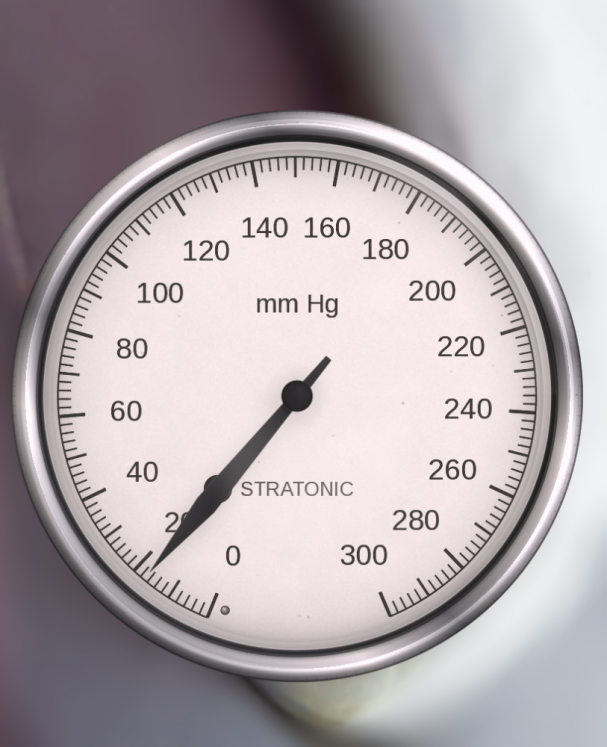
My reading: {"value": 17, "unit": "mmHg"}
